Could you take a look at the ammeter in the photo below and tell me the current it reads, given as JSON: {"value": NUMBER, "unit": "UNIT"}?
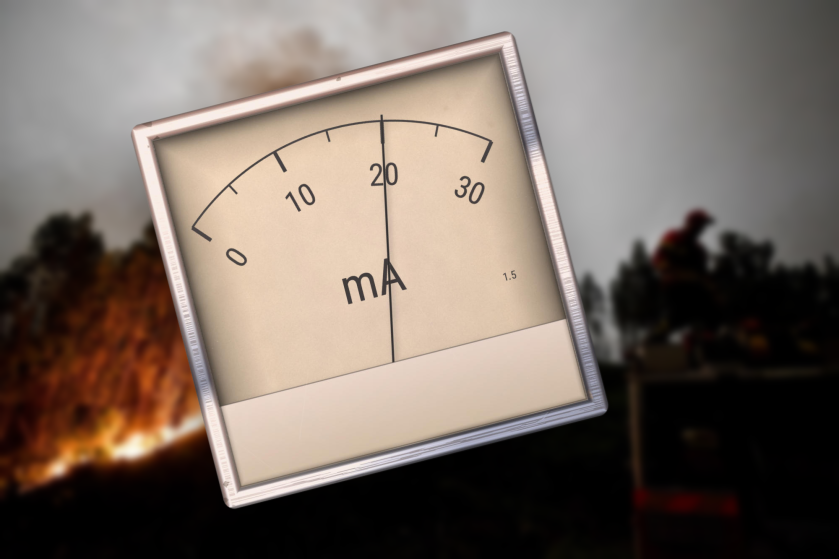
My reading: {"value": 20, "unit": "mA"}
